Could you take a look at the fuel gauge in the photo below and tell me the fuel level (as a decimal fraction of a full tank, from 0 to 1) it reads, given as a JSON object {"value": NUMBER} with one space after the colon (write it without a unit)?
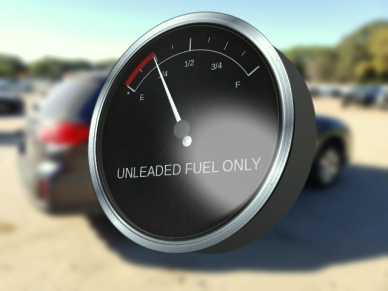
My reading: {"value": 0.25}
